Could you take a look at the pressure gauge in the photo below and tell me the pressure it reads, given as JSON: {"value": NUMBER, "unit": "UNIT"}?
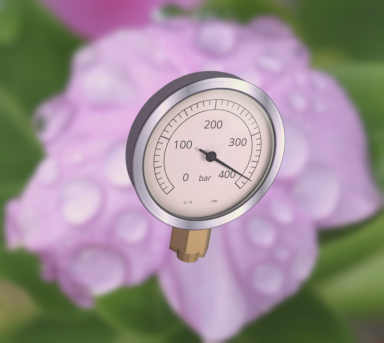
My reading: {"value": 380, "unit": "bar"}
